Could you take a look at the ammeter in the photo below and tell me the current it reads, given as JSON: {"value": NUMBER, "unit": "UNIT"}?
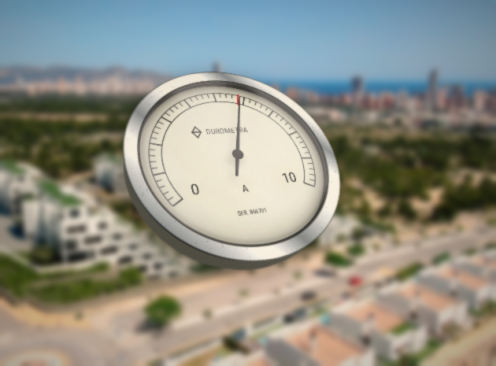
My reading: {"value": 5.8, "unit": "A"}
